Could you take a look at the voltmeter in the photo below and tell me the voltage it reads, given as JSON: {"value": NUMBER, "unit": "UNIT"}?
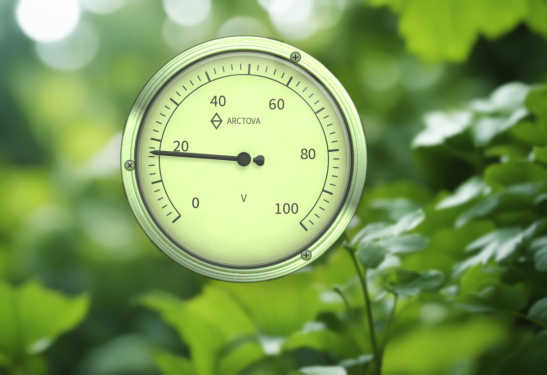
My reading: {"value": 17, "unit": "V"}
